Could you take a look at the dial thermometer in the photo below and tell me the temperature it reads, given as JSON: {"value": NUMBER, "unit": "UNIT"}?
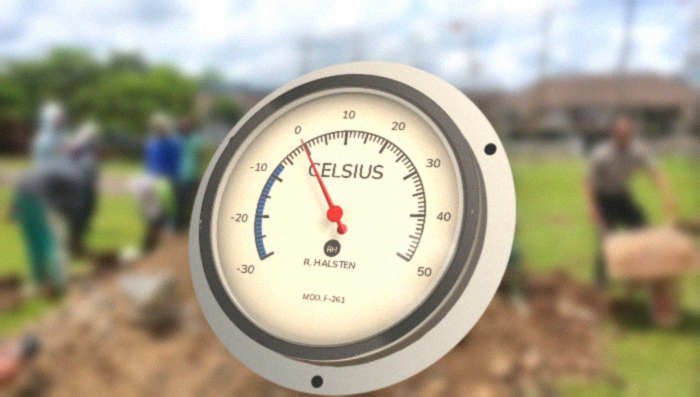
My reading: {"value": 0, "unit": "°C"}
